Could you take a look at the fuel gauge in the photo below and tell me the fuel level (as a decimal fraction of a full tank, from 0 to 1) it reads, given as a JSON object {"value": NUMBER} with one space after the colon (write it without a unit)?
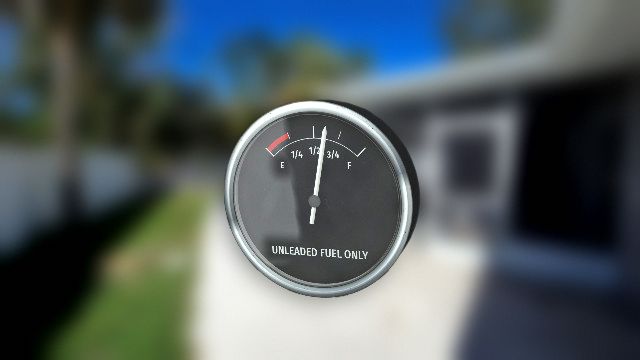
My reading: {"value": 0.625}
